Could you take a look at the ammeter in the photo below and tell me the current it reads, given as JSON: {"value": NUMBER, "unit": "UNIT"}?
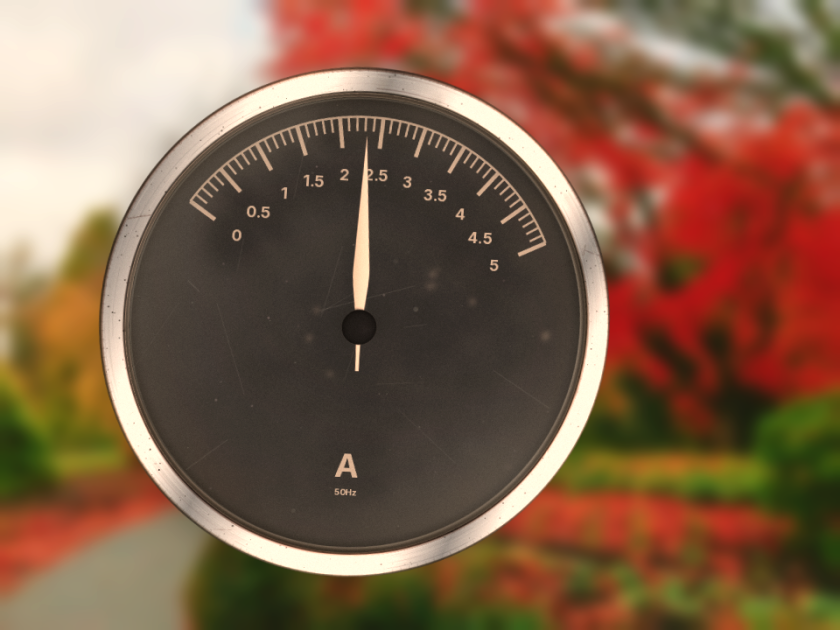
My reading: {"value": 2.3, "unit": "A"}
